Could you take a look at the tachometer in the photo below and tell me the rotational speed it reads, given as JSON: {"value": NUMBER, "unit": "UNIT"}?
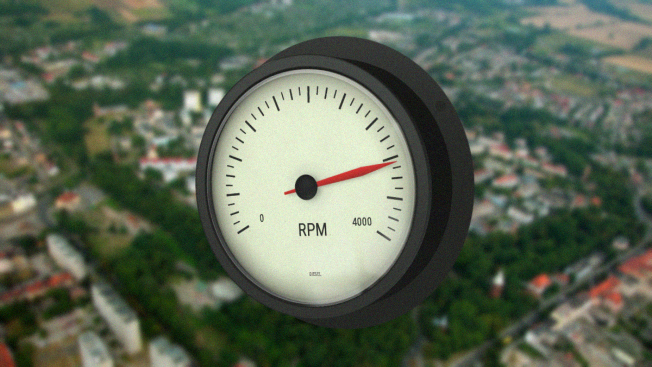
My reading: {"value": 3250, "unit": "rpm"}
